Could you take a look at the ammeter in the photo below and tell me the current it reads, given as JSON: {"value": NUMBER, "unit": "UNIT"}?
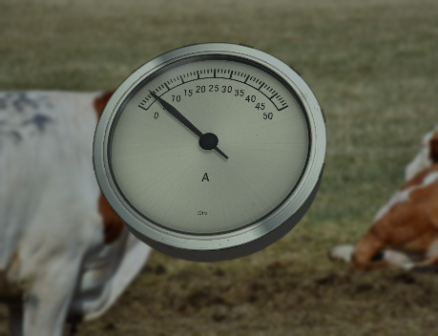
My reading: {"value": 5, "unit": "A"}
